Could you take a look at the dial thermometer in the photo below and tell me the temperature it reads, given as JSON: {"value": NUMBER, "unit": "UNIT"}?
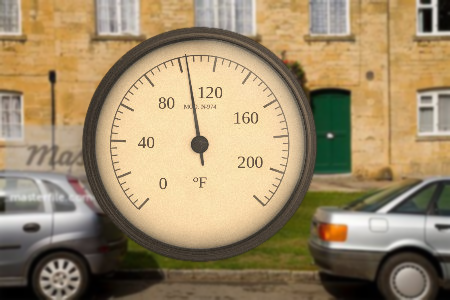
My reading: {"value": 104, "unit": "°F"}
